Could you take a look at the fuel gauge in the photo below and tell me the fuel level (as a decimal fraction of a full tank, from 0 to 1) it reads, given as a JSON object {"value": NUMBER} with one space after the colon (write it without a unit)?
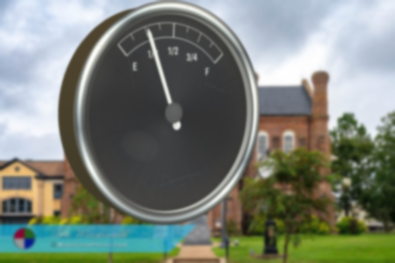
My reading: {"value": 0.25}
